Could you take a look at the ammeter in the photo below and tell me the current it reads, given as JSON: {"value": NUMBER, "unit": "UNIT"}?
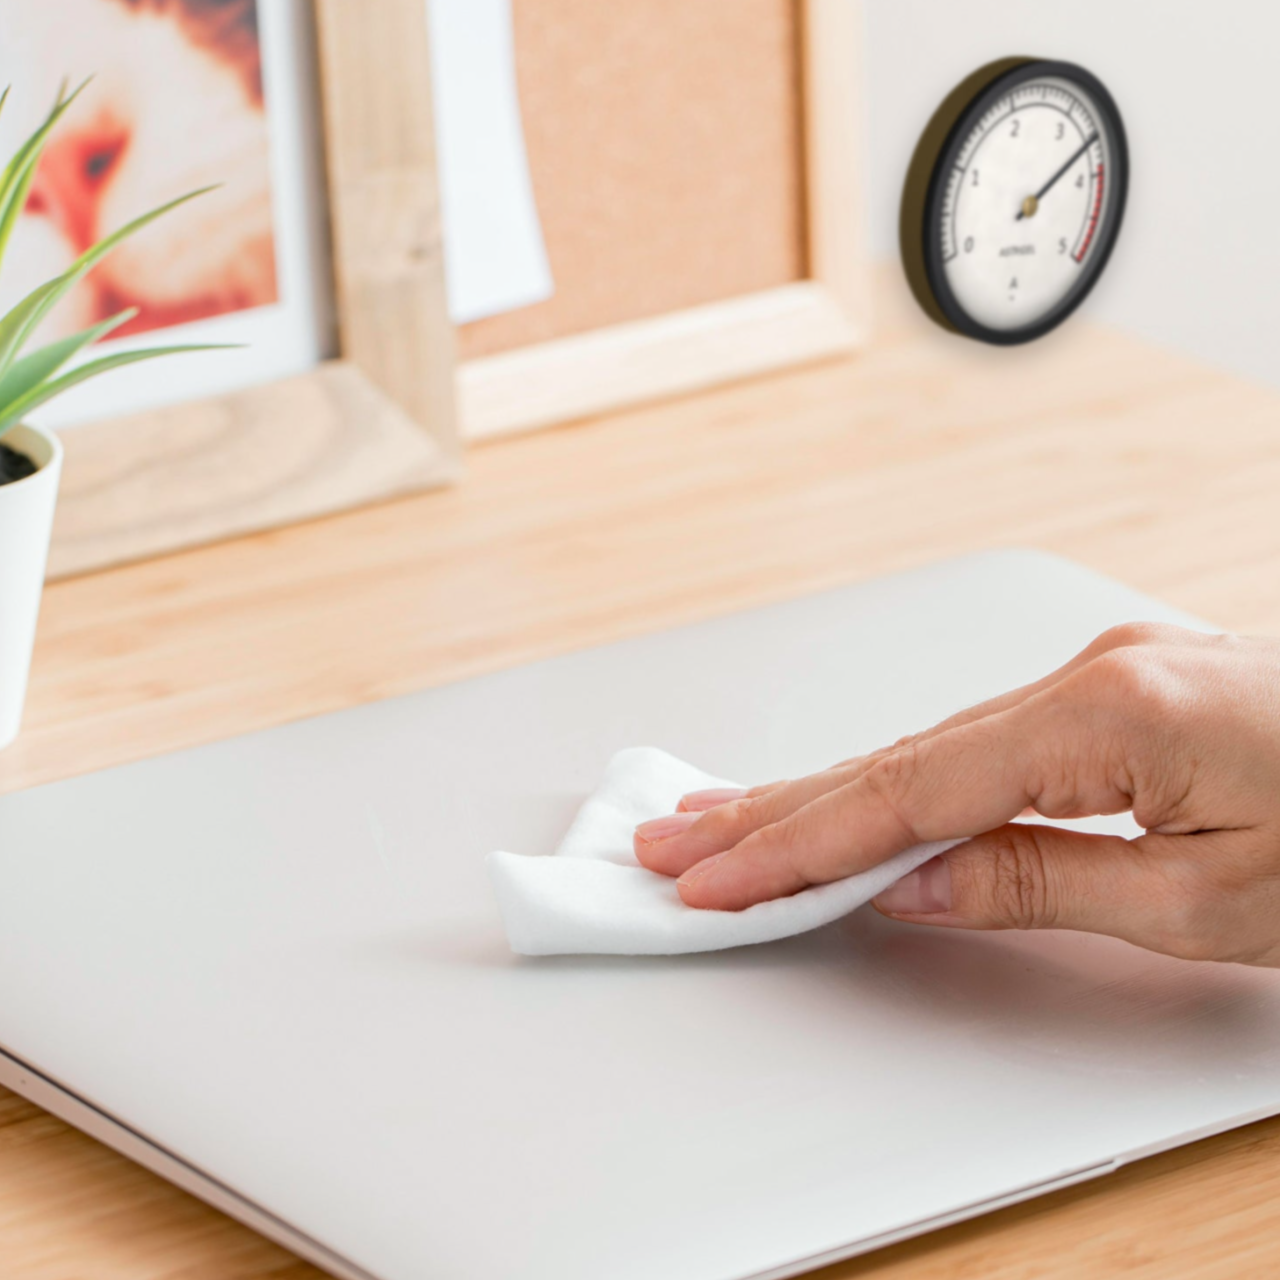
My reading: {"value": 3.5, "unit": "A"}
